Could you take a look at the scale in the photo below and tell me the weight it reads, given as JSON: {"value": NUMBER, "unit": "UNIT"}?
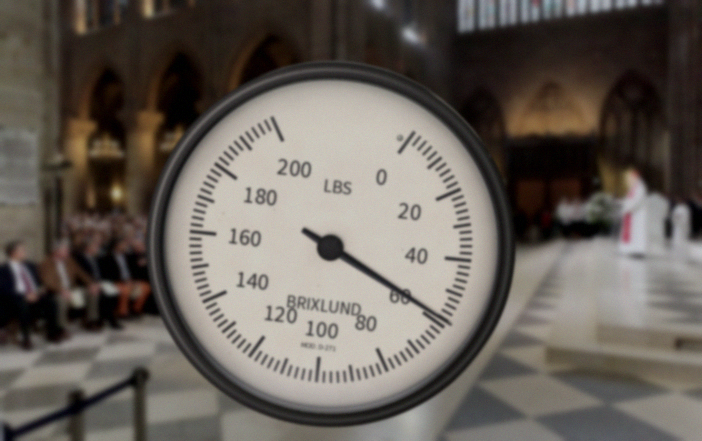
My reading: {"value": 58, "unit": "lb"}
